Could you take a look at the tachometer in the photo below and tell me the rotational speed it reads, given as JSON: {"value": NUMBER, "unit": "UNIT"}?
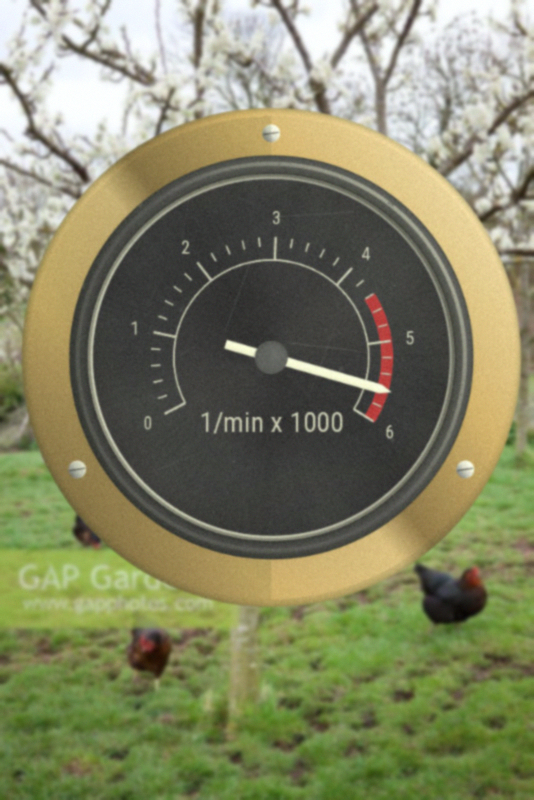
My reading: {"value": 5600, "unit": "rpm"}
